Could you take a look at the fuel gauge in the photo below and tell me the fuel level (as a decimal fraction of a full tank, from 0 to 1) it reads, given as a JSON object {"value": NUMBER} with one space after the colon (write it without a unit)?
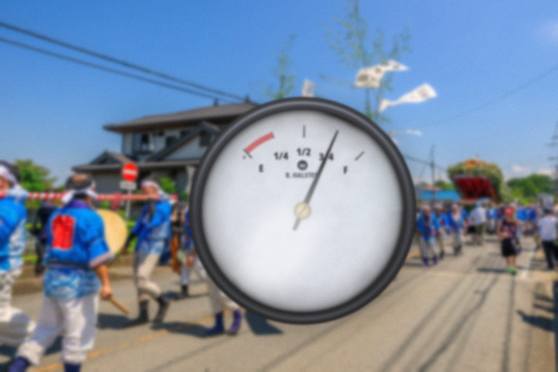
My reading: {"value": 0.75}
